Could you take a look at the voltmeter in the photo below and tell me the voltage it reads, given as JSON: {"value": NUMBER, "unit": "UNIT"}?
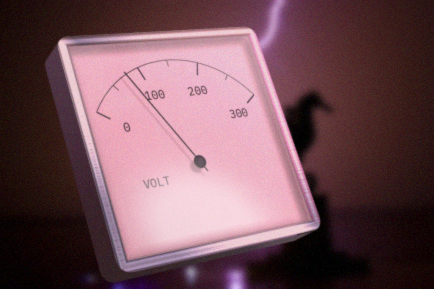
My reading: {"value": 75, "unit": "V"}
